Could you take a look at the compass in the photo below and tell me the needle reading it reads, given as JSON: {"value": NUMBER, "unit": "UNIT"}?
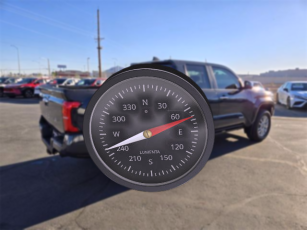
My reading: {"value": 70, "unit": "°"}
